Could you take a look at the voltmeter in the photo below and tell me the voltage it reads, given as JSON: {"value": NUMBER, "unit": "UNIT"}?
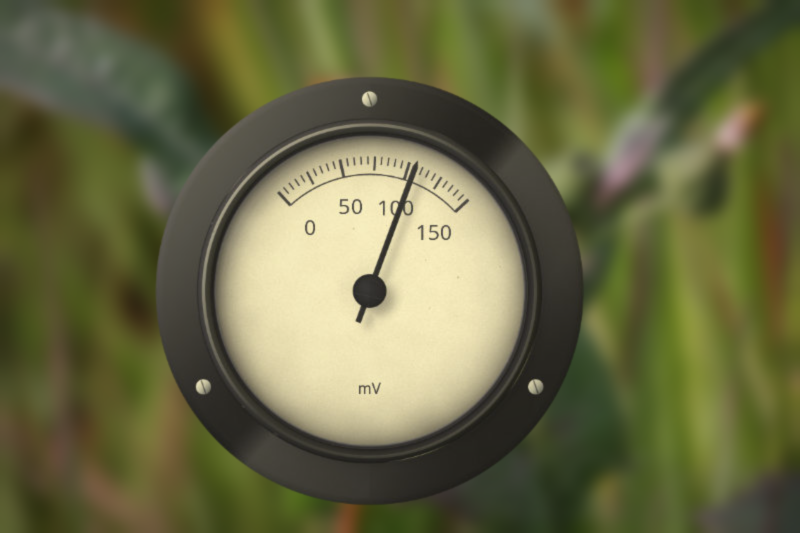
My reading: {"value": 105, "unit": "mV"}
